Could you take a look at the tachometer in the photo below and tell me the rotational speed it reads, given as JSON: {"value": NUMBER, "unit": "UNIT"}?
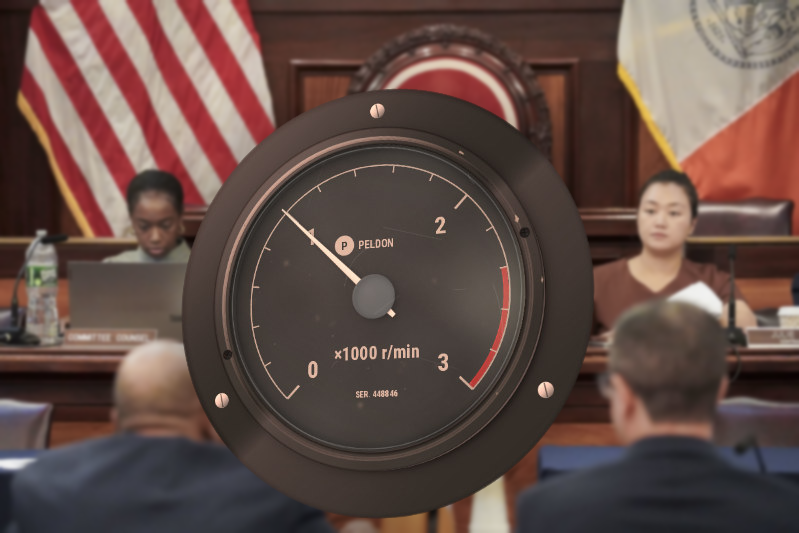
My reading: {"value": 1000, "unit": "rpm"}
